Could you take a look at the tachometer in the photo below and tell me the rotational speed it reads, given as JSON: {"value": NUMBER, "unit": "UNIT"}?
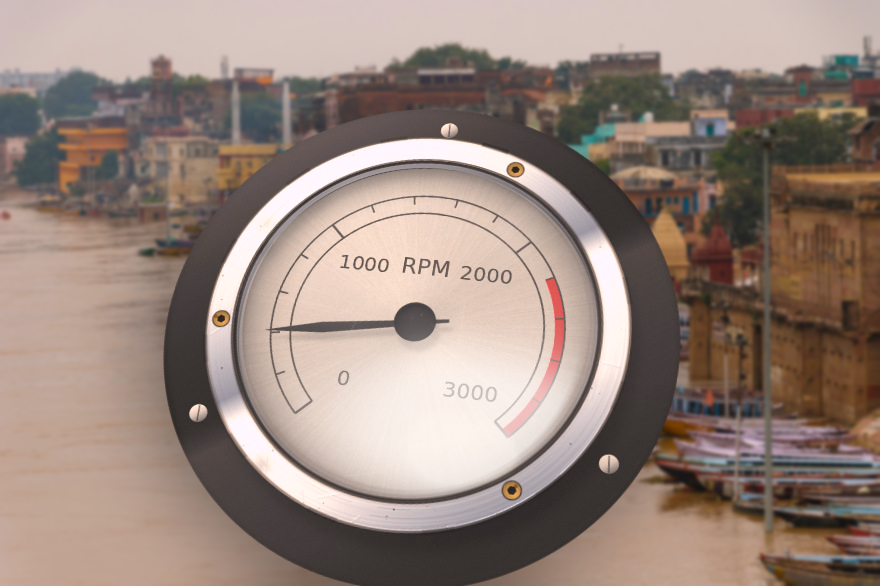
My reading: {"value": 400, "unit": "rpm"}
